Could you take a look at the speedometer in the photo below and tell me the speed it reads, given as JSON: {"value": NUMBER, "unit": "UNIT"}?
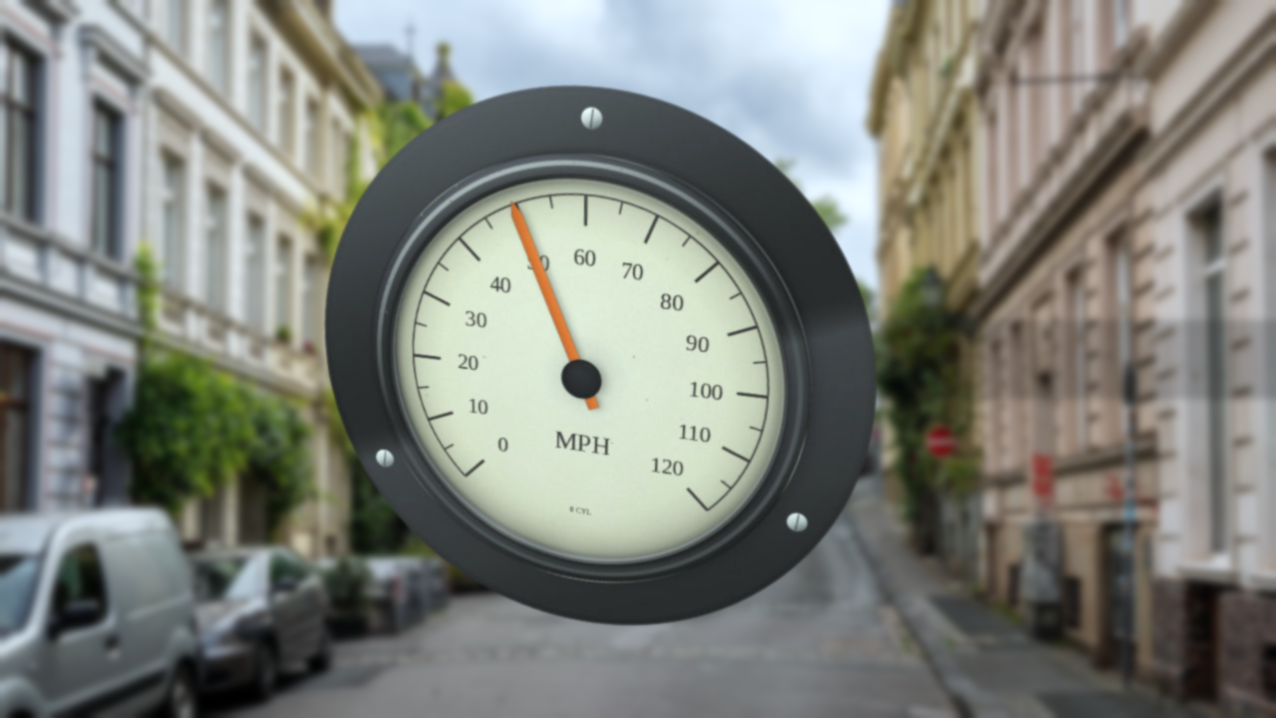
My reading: {"value": 50, "unit": "mph"}
